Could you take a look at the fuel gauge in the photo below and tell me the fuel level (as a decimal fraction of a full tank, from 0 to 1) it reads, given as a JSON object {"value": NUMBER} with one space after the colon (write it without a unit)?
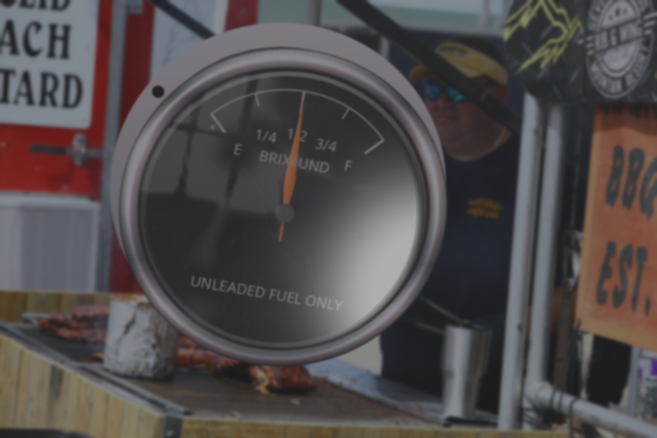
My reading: {"value": 0.5}
